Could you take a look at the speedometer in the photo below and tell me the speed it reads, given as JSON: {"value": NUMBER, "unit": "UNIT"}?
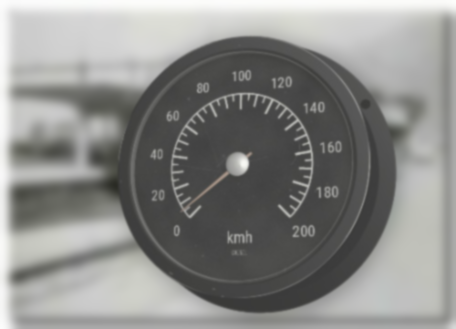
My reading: {"value": 5, "unit": "km/h"}
